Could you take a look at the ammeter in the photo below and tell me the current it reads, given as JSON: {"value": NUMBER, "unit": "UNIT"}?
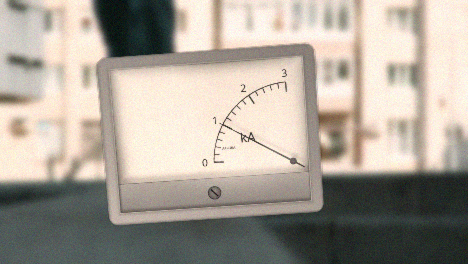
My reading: {"value": 1, "unit": "kA"}
